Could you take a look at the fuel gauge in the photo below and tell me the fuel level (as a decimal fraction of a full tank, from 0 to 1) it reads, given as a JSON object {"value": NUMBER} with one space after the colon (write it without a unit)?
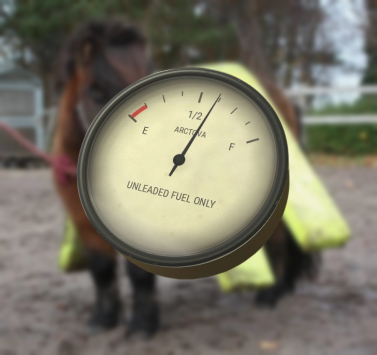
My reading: {"value": 0.625}
